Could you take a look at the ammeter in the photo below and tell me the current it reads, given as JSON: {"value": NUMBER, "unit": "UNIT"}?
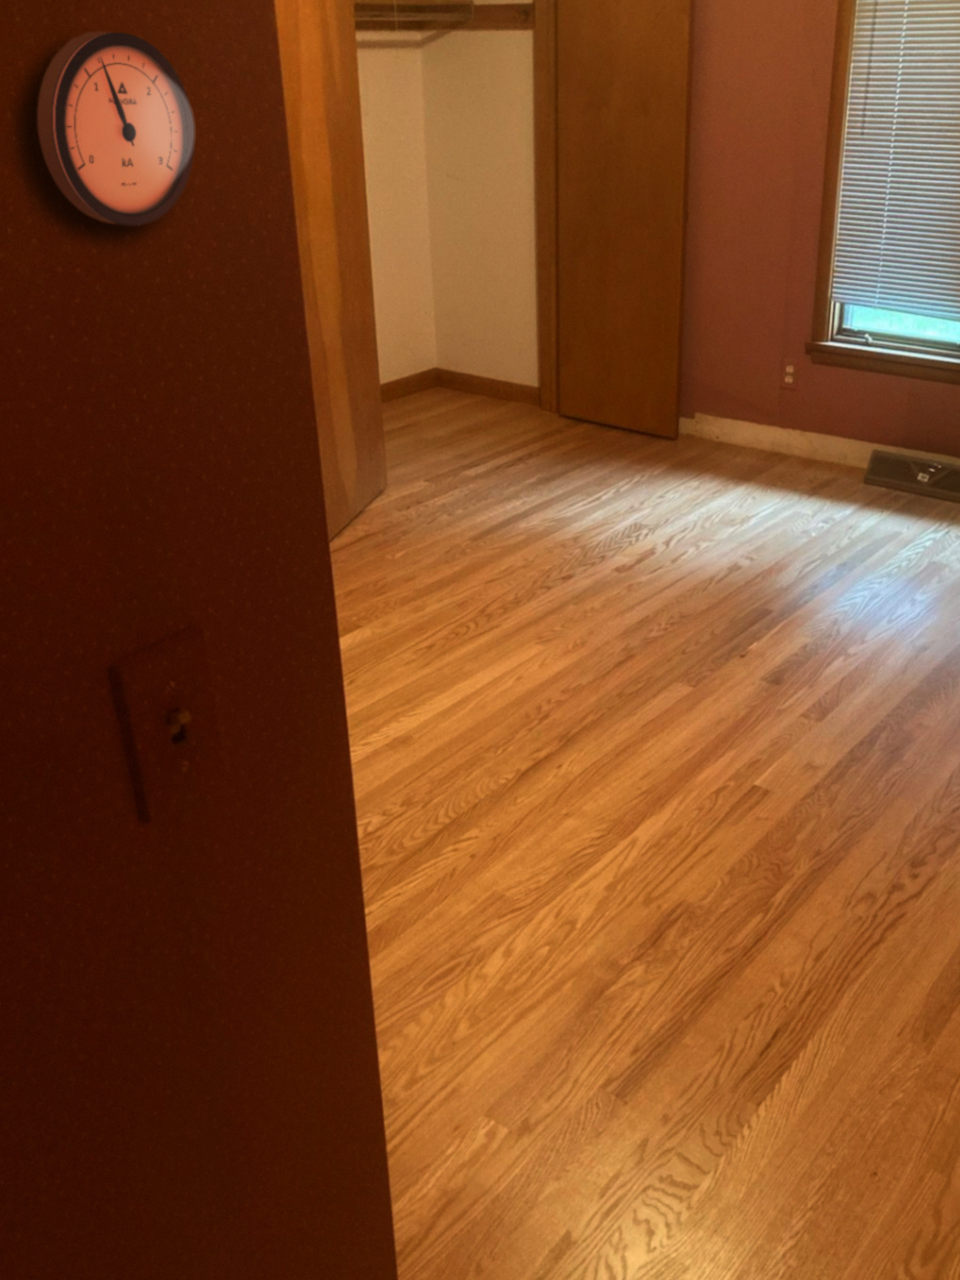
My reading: {"value": 1.2, "unit": "kA"}
